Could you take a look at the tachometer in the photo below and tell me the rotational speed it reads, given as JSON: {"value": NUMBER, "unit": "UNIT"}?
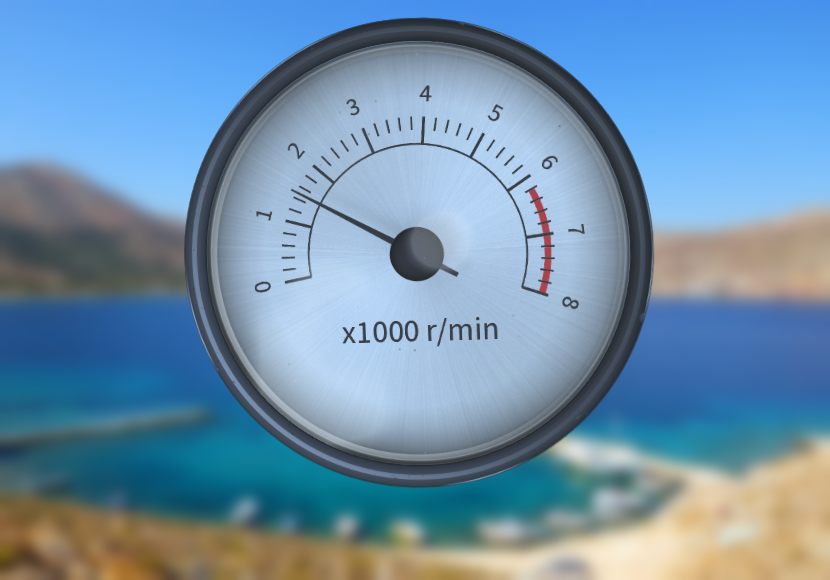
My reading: {"value": 1500, "unit": "rpm"}
